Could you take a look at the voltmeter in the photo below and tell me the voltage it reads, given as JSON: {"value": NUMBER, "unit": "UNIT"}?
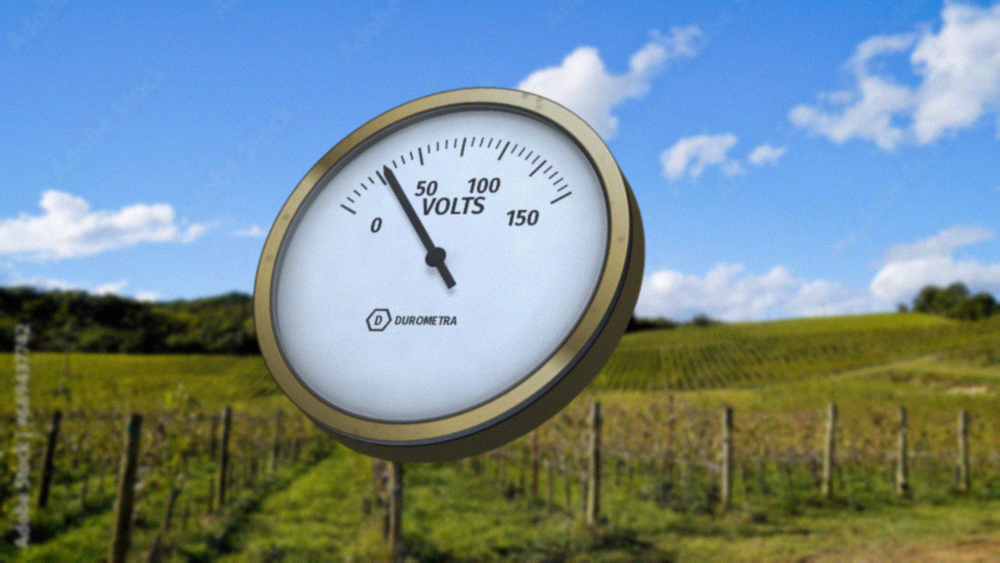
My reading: {"value": 30, "unit": "V"}
